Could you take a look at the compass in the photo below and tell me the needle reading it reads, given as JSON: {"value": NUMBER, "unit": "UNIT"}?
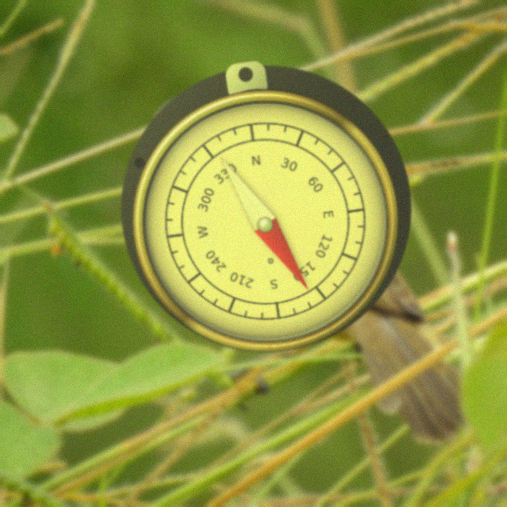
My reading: {"value": 155, "unit": "°"}
